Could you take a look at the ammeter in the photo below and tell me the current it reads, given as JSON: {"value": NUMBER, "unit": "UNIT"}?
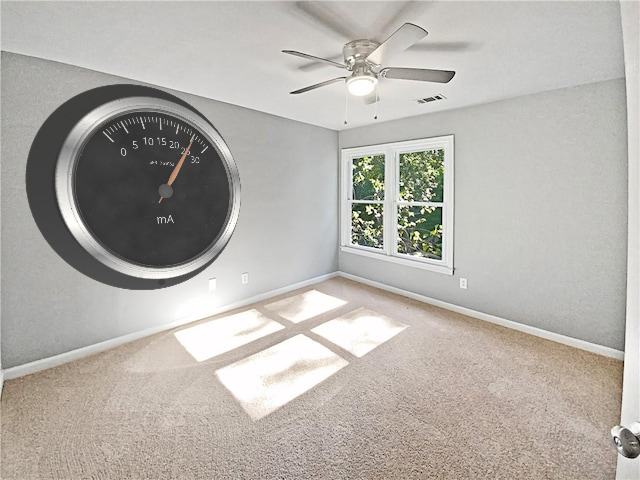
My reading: {"value": 25, "unit": "mA"}
